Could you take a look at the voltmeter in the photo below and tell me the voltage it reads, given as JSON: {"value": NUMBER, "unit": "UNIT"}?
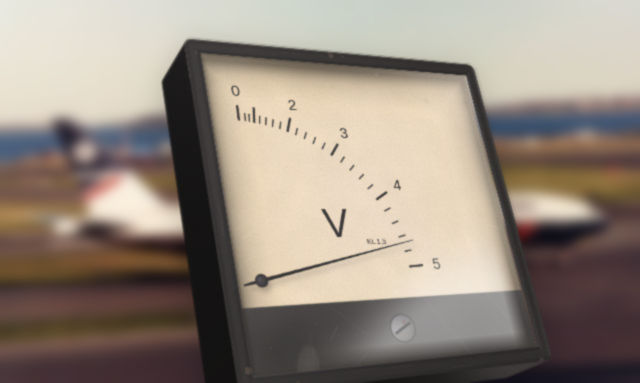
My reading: {"value": 4.7, "unit": "V"}
